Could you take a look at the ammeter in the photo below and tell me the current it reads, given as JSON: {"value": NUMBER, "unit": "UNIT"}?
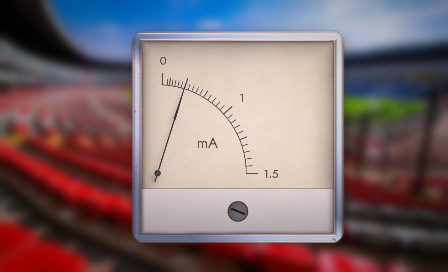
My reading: {"value": 0.5, "unit": "mA"}
